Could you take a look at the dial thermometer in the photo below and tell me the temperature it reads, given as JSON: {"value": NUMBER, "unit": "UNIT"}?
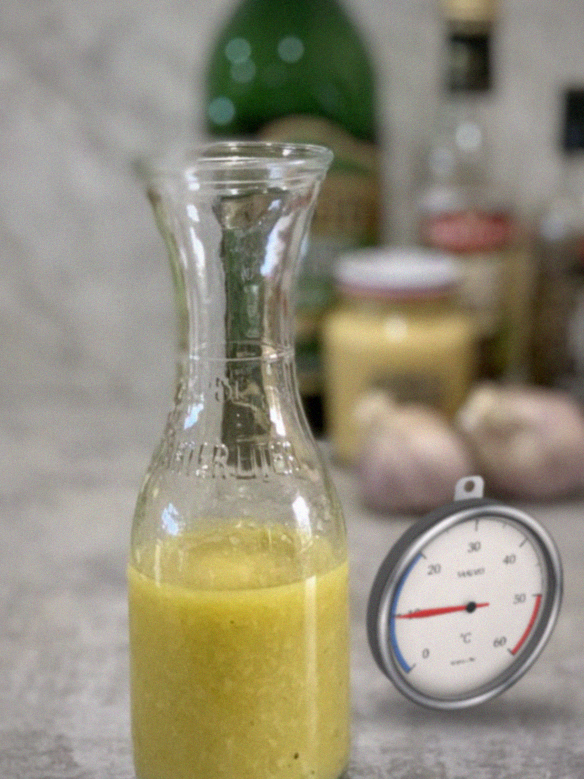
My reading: {"value": 10, "unit": "°C"}
